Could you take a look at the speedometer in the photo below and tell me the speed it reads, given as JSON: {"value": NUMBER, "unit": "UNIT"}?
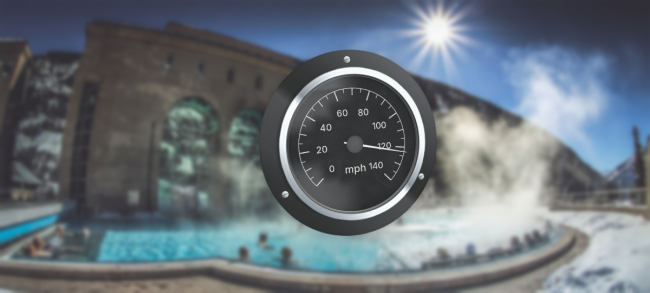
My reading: {"value": 122.5, "unit": "mph"}
